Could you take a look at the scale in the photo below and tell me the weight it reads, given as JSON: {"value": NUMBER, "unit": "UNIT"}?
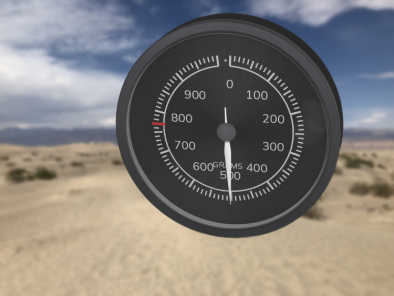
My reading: {"value": 500, "unit": "g"}
